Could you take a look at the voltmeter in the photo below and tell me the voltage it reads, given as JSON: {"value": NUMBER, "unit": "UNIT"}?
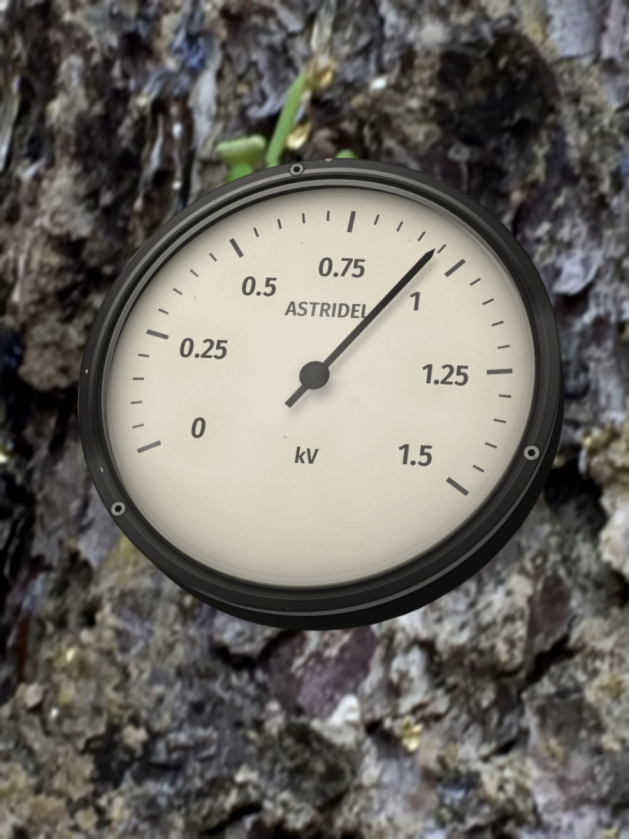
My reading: {"value": 0.95, "unit": "kV"}
